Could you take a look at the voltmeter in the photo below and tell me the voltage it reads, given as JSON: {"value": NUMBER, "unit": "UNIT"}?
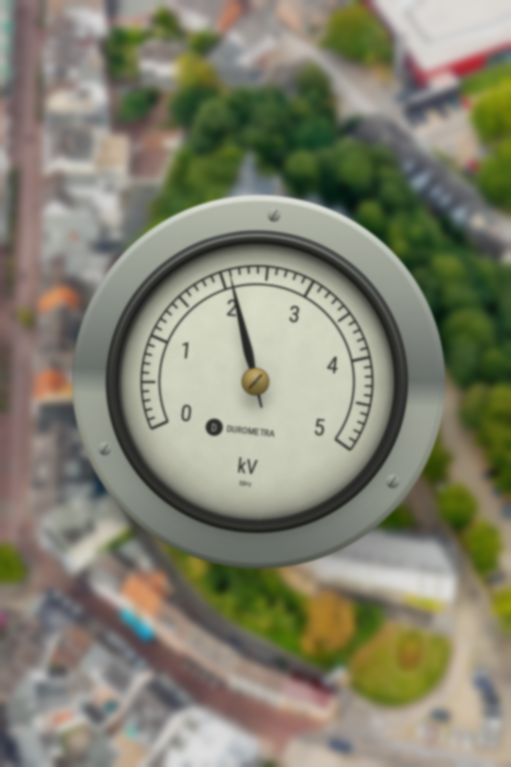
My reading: {"value": 2.1, "unit": "kV"}
